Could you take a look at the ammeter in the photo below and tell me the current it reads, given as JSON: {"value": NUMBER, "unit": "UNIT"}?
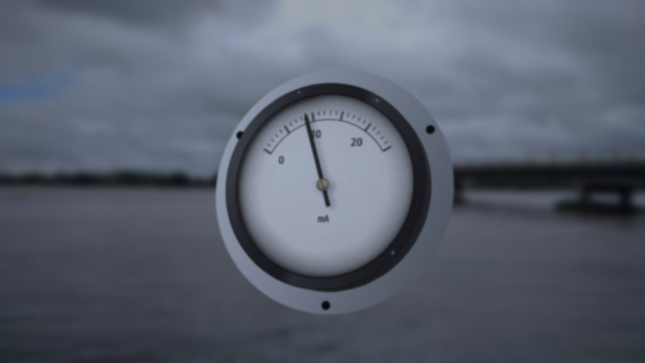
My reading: {"value": 9, "unit": "mA"}
